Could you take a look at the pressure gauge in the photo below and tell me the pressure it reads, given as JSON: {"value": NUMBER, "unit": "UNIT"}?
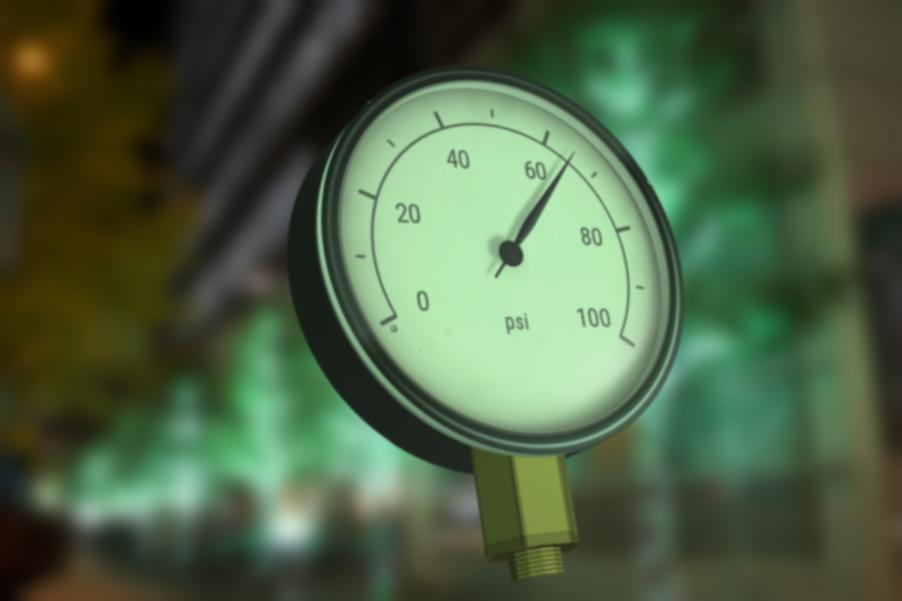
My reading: {"value": 65, "unit": "psi"}
